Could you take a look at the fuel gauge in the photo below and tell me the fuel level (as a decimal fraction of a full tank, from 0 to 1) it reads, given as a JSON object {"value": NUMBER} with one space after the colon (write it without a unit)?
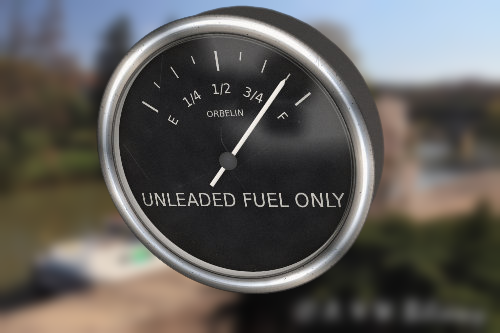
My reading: {"value": 0.875}
